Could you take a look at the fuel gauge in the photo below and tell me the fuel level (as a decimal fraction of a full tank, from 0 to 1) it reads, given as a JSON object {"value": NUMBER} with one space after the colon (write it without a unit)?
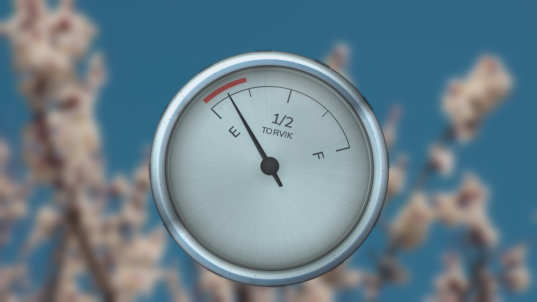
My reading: {"value": 0.125}
